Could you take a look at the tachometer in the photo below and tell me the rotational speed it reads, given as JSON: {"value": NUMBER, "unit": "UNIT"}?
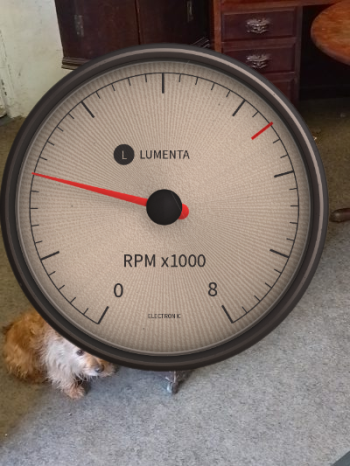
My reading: {"value": 2000, "unit": "rpm"}
